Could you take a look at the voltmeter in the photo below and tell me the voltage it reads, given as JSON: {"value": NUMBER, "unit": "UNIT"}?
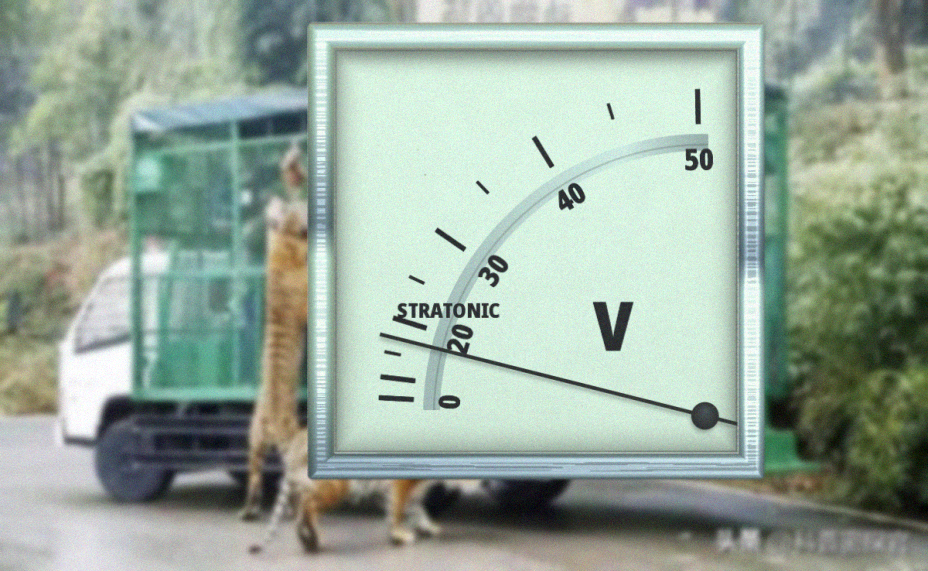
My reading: {"value": 17.5, "unit": "V"}
